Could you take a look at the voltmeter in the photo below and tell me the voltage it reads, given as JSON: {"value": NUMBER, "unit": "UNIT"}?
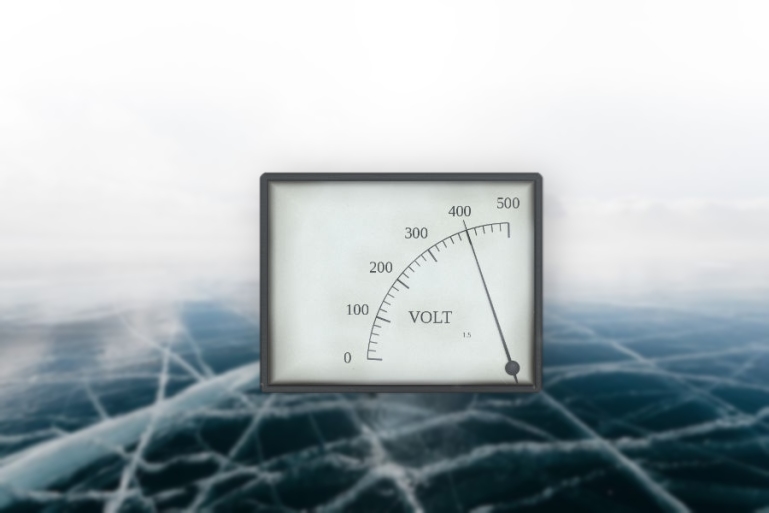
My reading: {"value": 400, "unit": "V"}
